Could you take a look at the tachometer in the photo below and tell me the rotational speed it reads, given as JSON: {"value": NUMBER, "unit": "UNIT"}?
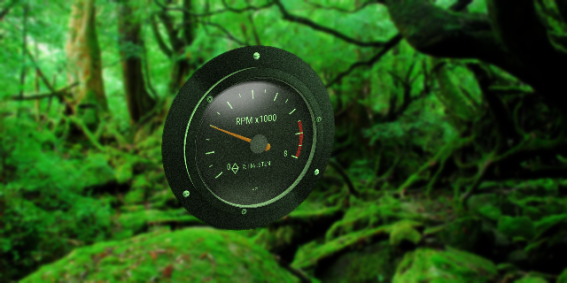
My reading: {"value": 2000, "unit": "rpm"}
